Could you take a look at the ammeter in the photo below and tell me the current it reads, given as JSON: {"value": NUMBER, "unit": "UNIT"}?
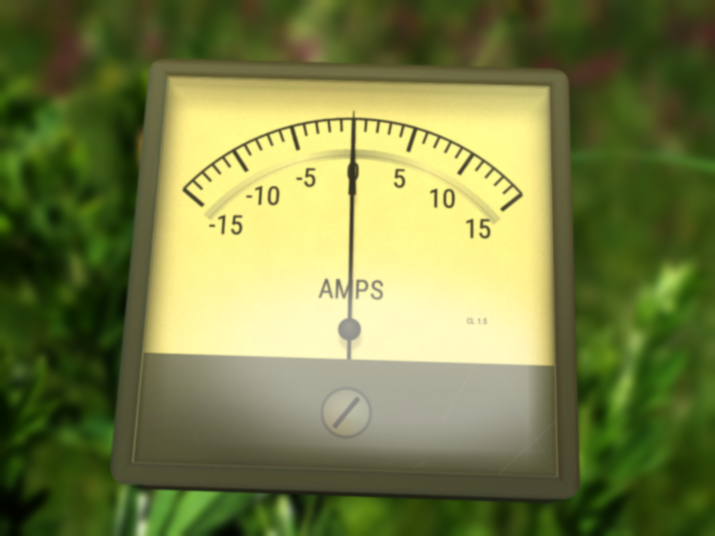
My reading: {"value": 0, "unit": "A"}
